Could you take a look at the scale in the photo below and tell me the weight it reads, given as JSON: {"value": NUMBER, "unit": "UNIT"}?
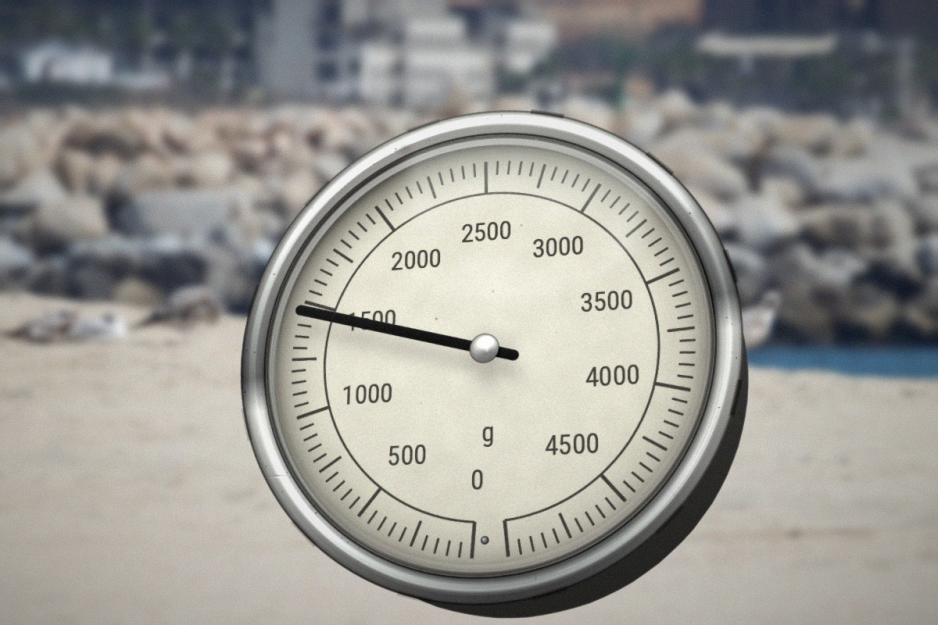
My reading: {"value": 1450, "unit": "g"}
